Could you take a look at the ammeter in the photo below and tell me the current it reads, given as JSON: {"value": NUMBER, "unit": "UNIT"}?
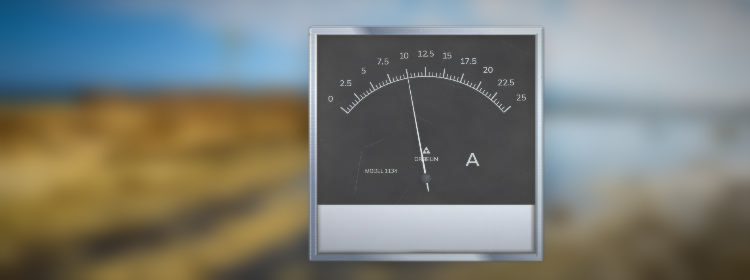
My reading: {"value": 10, "unit": "A"}
